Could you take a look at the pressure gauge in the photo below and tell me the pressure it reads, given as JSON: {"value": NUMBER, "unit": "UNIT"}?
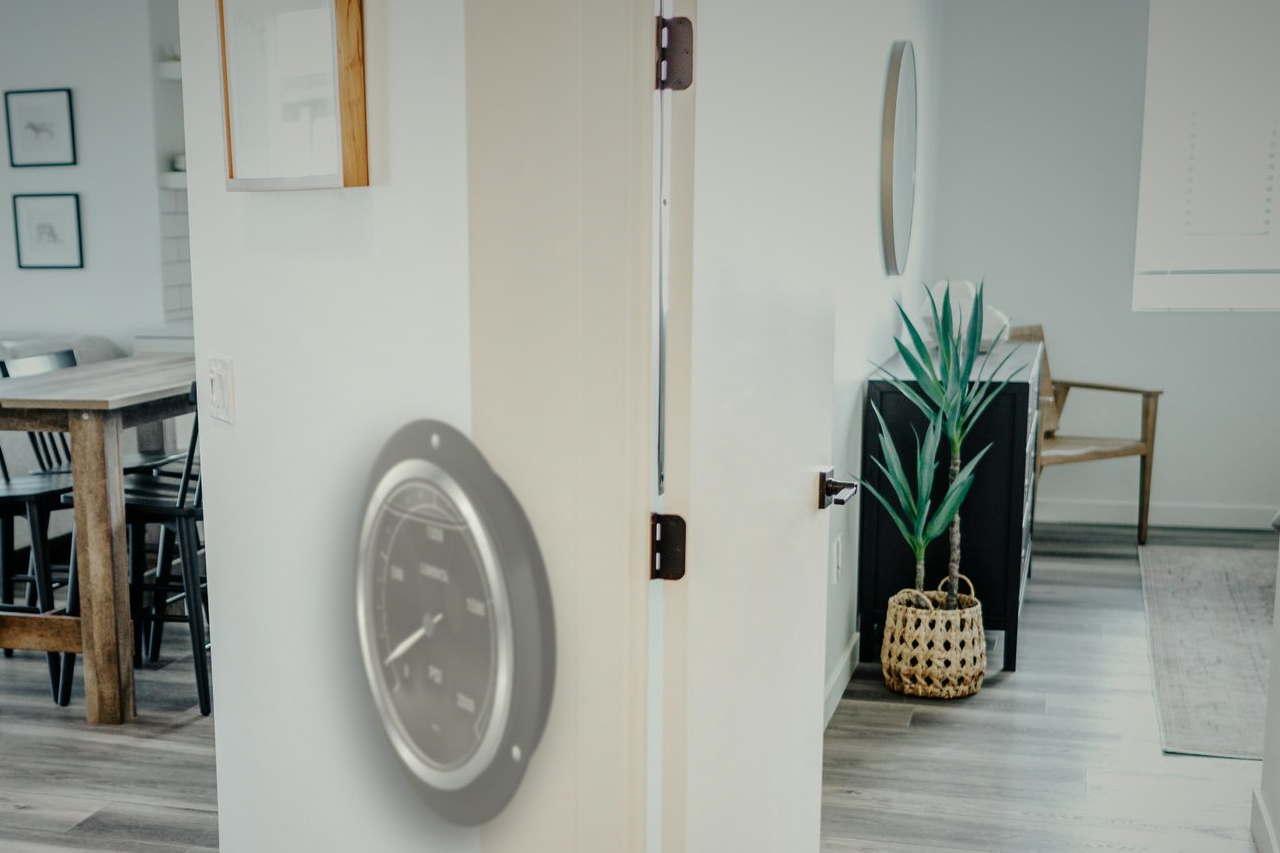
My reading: {"value": 100, "unit": "psi"}
